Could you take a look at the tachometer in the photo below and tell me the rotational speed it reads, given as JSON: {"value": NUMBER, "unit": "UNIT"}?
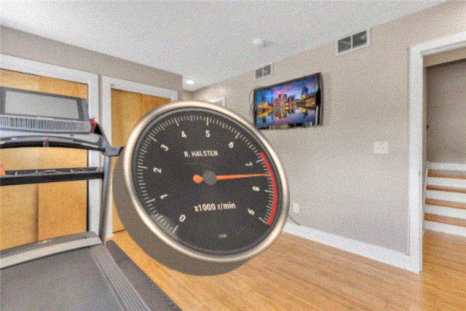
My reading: {"value": 7500, "unit": "rpm"}
